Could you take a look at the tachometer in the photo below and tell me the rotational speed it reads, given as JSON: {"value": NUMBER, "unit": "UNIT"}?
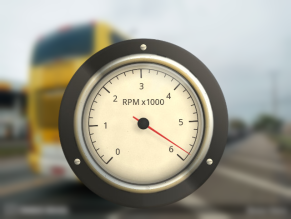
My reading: {"value": 5800, "unit": "rpm"}
